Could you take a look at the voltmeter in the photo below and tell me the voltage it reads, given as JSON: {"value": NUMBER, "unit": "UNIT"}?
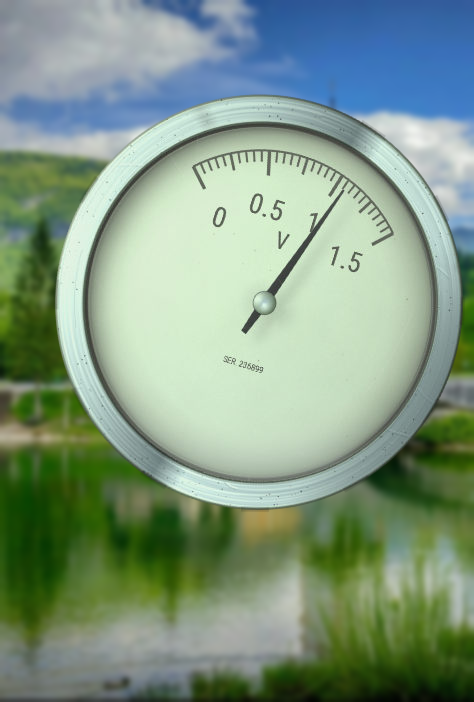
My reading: {"value": 1.05, "unit": "V"}
